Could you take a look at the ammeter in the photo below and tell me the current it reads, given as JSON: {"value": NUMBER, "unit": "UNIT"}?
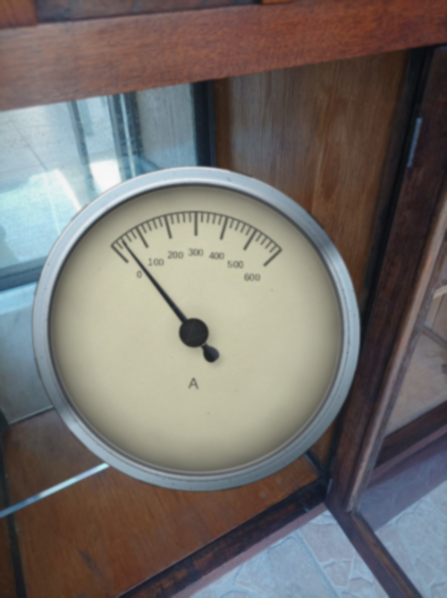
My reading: {"value": 40, "unit": "A"}
